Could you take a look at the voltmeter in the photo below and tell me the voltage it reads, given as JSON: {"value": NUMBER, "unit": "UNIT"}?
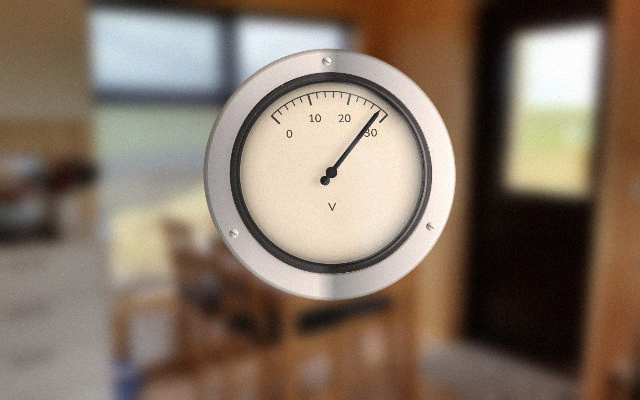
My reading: {"value": 28, "unit": "V"}
